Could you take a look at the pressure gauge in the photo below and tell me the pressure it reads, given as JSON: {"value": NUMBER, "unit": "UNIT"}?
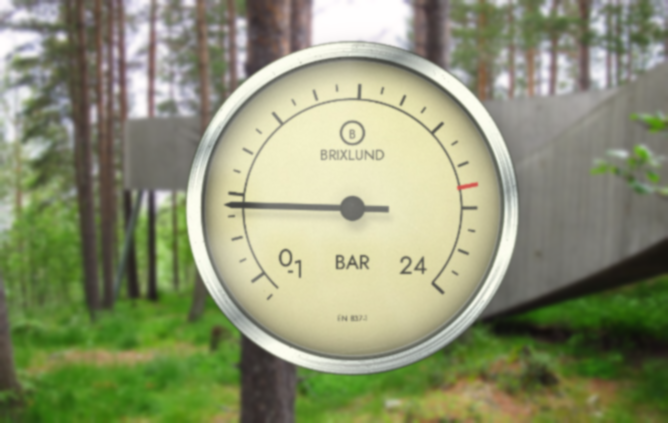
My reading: {"value": 3.5, "unit": "bar"}
